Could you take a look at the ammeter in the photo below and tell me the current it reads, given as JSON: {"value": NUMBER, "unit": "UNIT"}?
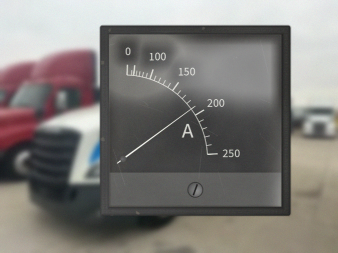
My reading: {"value": 190, "unit": "A"}
